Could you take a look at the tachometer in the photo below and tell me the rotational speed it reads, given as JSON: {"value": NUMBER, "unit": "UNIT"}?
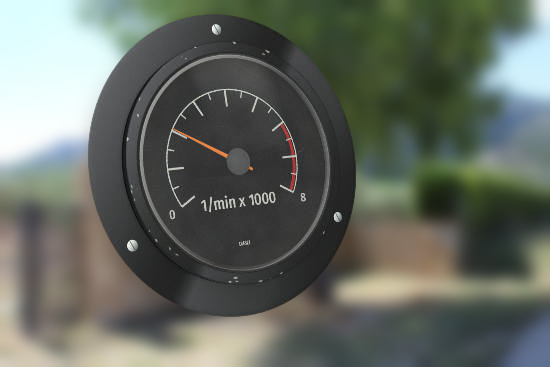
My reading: {"value": 2000, "unit": "rpm"}
